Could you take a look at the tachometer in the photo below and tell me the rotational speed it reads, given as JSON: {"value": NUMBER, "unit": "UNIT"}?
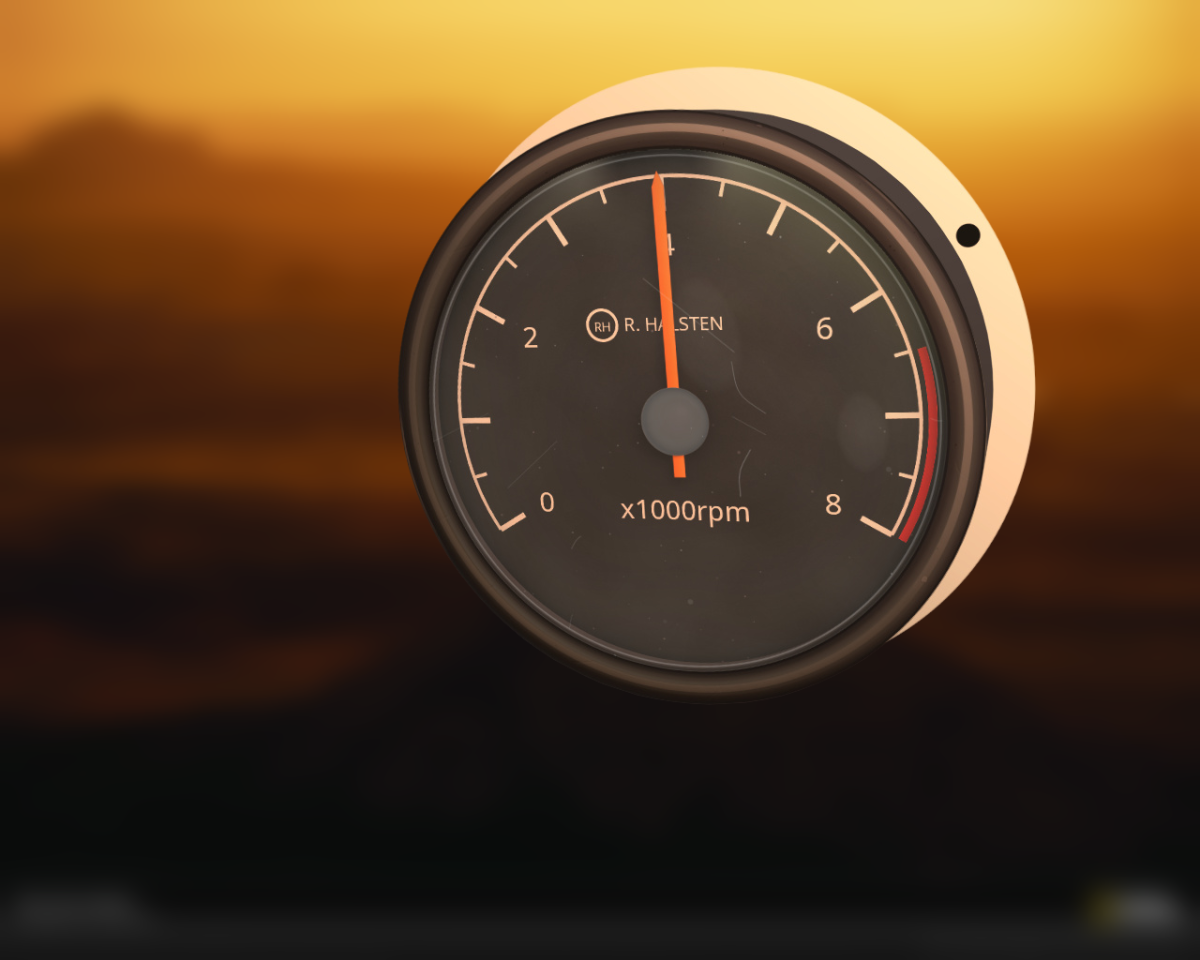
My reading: {"value": 4000, "unit": "rpm"}
